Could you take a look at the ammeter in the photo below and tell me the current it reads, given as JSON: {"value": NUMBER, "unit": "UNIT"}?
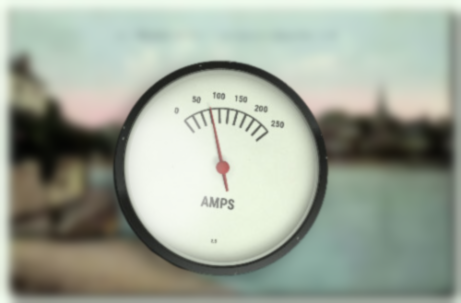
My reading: {"value": 75, "unit": "A"}
